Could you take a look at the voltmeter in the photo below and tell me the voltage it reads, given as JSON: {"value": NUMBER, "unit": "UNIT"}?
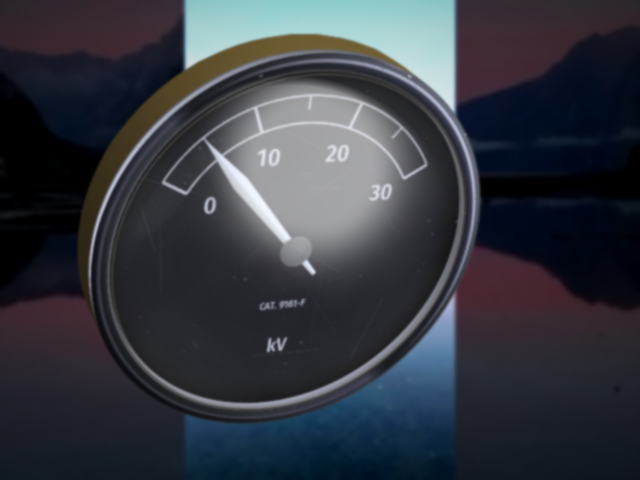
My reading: {"value": 5, "unit": "kV"}
